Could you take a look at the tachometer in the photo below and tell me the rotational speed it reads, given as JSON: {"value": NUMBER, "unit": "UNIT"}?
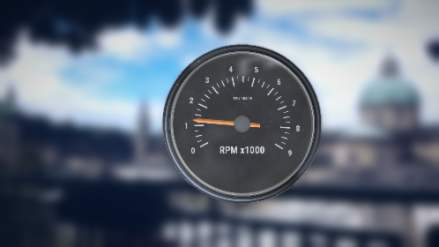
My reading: {"value": 1250, "unit": "rpm"}
